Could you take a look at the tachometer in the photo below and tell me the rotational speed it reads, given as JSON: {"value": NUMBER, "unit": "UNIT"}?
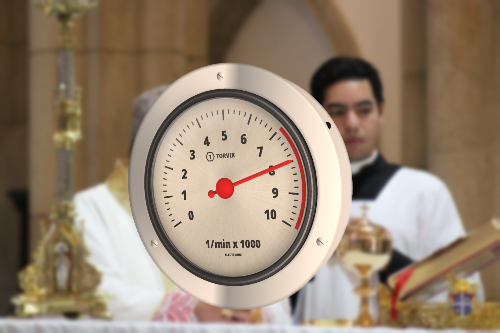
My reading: {"value": 8000, "unit": "rpm"}
